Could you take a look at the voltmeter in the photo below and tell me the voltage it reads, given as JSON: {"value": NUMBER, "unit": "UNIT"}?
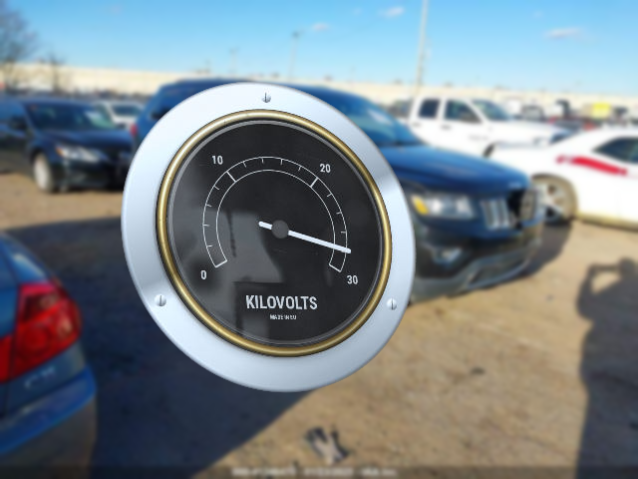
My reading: {"value": 28, "unit": "kV"}
